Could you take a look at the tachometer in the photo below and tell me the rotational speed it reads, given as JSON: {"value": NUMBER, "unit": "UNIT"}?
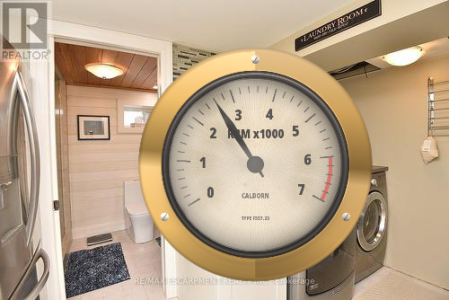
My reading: {"value": 2600, "unit": "rpm"}
